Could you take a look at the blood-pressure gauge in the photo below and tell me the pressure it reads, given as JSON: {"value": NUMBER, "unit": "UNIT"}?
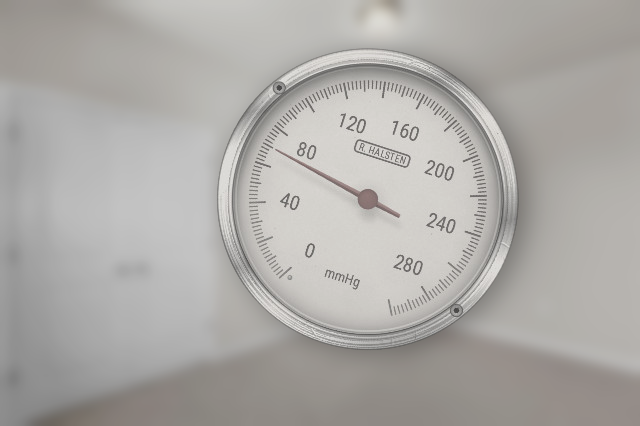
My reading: {"value": 70, "unit": "mmHg"}
